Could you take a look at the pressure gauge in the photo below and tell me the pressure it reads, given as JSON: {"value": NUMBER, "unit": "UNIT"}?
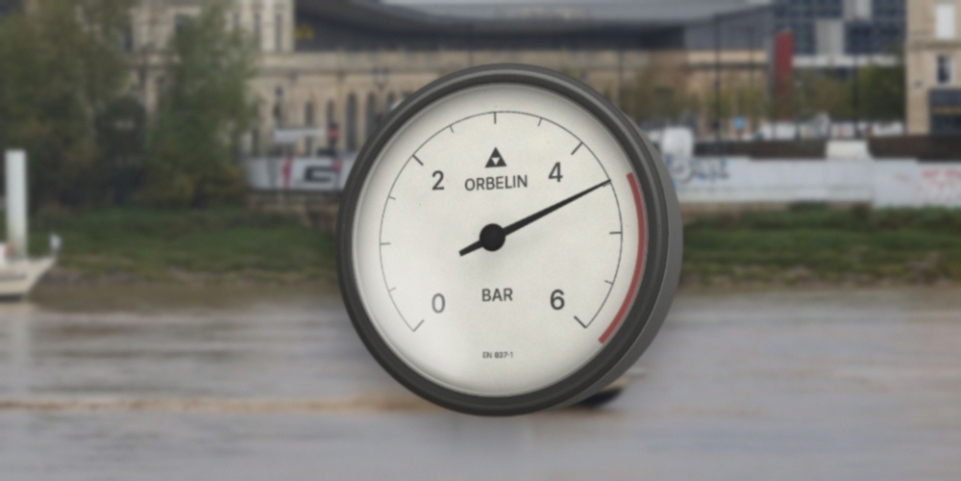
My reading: {"value": 4.5, "unit": "bar"}
